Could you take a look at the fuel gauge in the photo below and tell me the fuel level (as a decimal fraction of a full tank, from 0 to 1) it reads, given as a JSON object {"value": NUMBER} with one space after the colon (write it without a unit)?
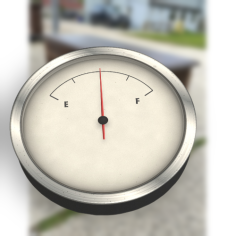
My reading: {"value": 0.5}
